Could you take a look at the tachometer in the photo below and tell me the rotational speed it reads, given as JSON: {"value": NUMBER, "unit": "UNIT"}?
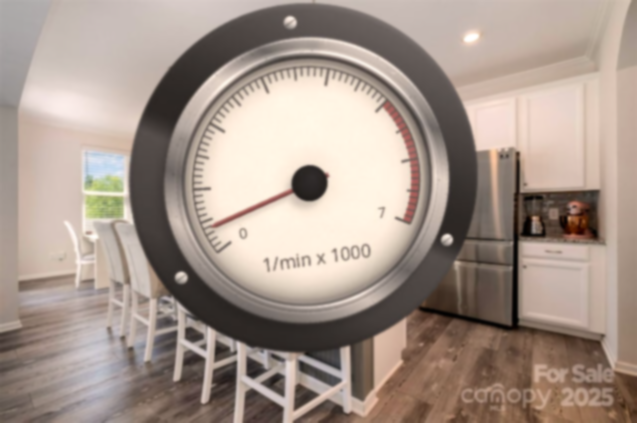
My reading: {"value": 400, "unit": "rpm"}
